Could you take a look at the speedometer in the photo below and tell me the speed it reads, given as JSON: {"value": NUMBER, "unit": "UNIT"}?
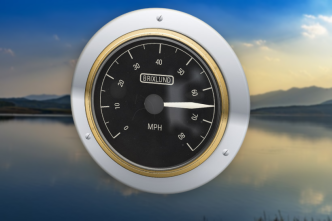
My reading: {"value": 65, "unit": "mph"}
